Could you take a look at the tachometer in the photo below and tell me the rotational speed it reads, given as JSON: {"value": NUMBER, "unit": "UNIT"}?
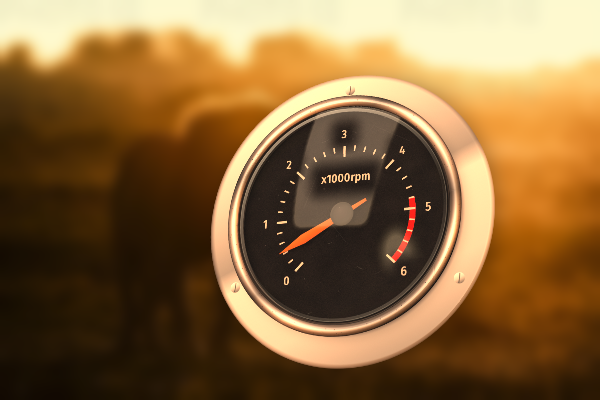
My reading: {"value": 400, "unit": "rpm"}
